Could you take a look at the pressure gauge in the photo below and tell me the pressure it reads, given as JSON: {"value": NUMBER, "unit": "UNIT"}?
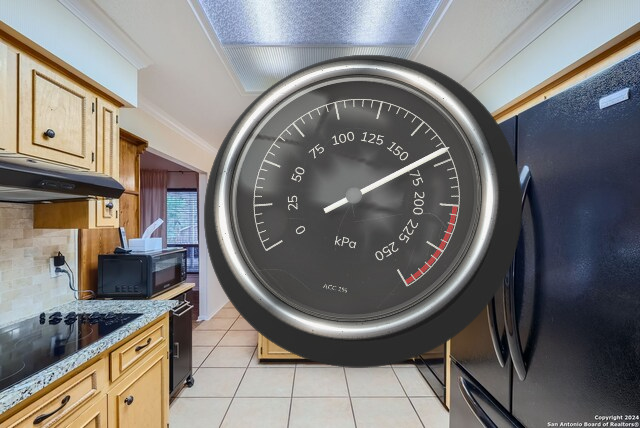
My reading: {"value": 170, "unit": "kPa"}
